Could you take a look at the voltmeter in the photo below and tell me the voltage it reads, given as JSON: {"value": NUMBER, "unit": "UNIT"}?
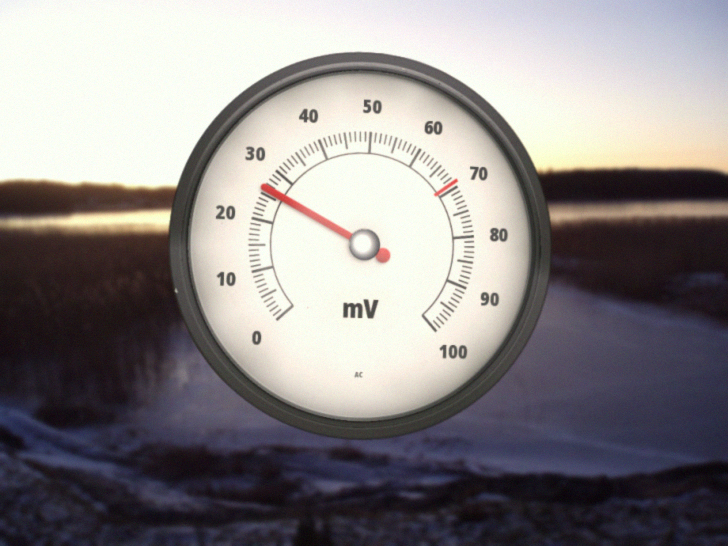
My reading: {"value": 26, "unit": "mV"}
